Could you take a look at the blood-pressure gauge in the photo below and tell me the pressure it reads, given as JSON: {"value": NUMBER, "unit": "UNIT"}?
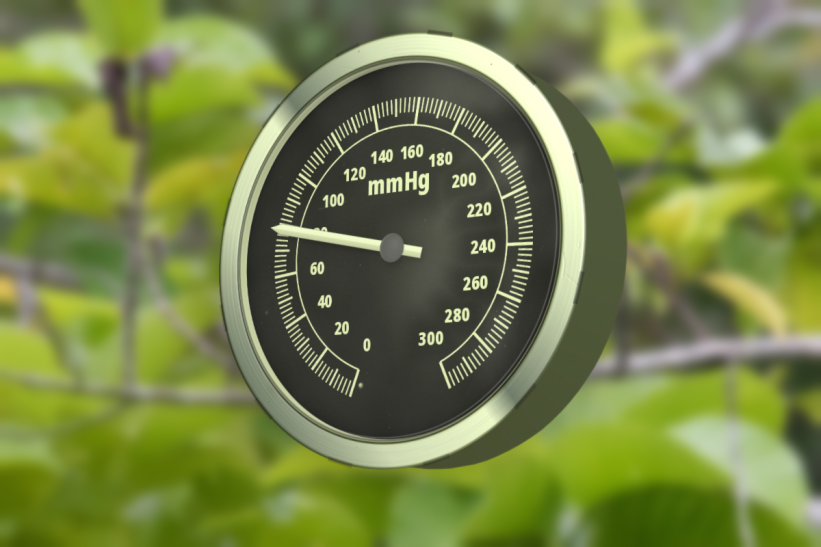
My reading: {"value": 78, "unit": "mmHg"}
